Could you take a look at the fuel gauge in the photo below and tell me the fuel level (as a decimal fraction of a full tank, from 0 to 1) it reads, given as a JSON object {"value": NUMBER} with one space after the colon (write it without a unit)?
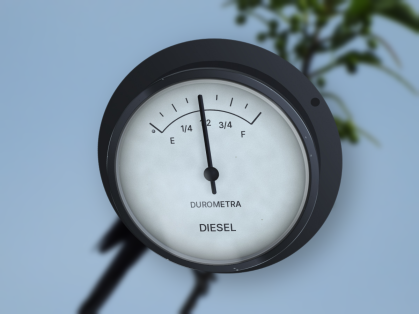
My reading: {"value": 0.5}
